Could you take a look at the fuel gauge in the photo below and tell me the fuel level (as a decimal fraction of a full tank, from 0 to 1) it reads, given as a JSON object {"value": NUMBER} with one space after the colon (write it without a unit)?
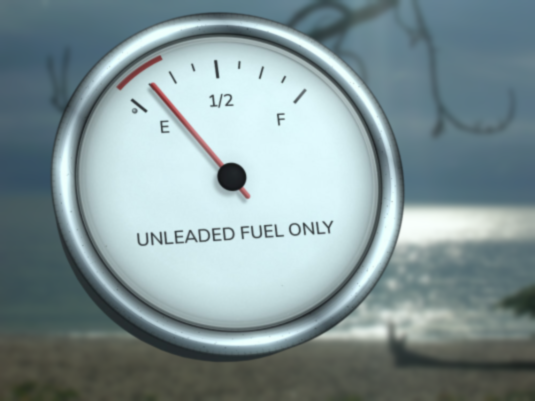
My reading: {"value": 0.125}
